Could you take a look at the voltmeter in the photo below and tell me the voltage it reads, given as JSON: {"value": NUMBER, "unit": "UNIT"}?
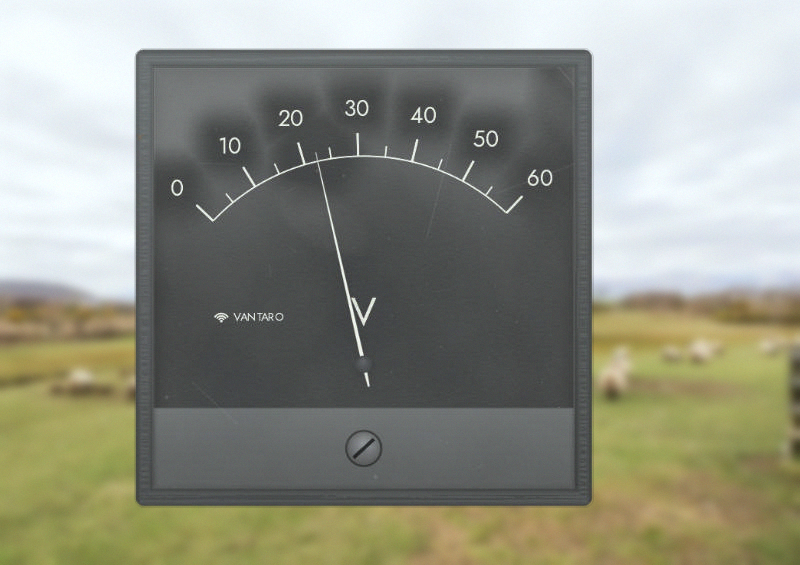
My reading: {"value": 22.5, "unit": "V"}
